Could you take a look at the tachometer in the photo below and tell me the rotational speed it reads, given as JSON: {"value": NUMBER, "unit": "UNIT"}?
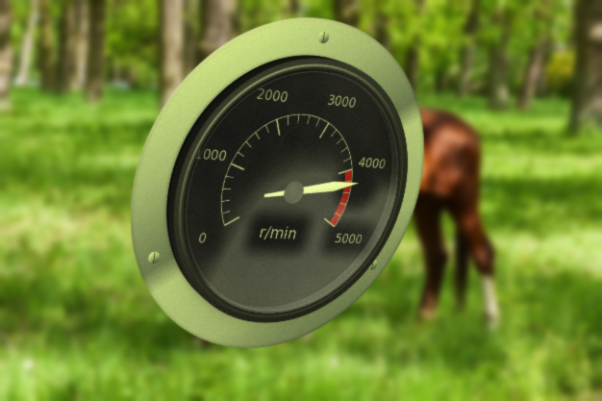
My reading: {"value": 4200, "unit": "rpm"}
